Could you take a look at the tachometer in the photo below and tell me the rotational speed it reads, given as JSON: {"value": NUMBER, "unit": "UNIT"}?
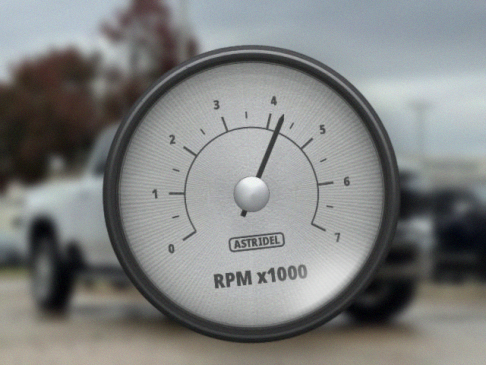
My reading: {"value": 4250, "unit": "rpm"}
